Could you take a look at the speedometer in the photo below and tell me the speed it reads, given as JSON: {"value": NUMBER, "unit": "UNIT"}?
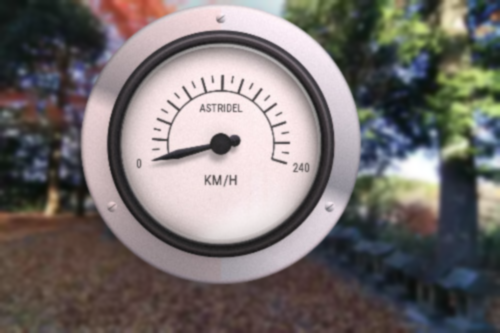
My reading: {"value": 0, "unit": "km/h"}
